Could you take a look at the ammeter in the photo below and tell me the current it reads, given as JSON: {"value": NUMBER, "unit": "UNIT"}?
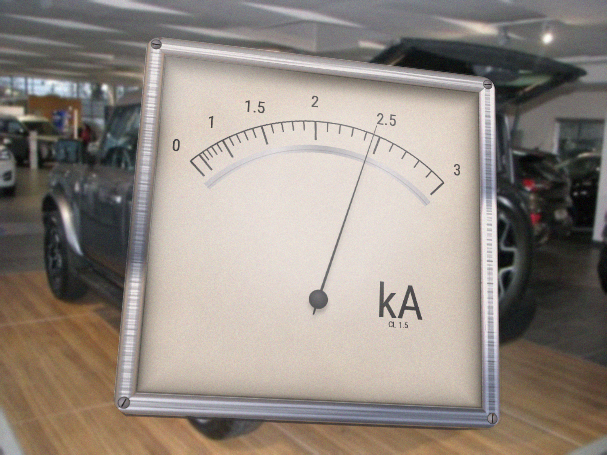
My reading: {"value": 2.45, "unit": "kA"}
